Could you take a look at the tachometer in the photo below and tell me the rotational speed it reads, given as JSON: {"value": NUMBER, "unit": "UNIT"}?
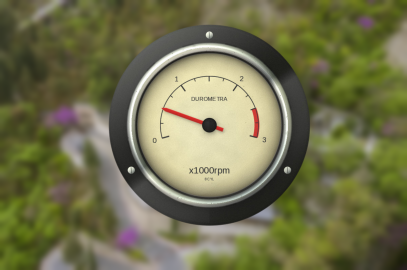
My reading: {"value": 500, "unit": "rpm"}
